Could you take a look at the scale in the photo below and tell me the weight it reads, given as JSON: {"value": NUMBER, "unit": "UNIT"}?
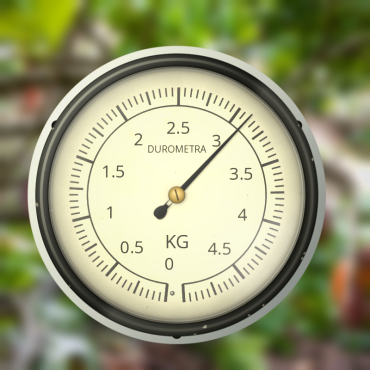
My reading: {"value": 3.1, "unit": "kg"}
